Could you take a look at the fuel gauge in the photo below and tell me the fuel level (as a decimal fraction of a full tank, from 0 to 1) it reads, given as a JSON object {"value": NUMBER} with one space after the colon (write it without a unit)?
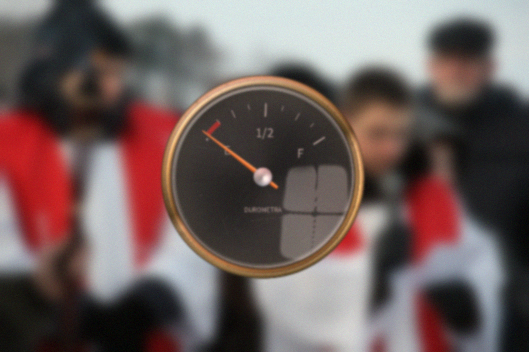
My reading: {"value": 0}
